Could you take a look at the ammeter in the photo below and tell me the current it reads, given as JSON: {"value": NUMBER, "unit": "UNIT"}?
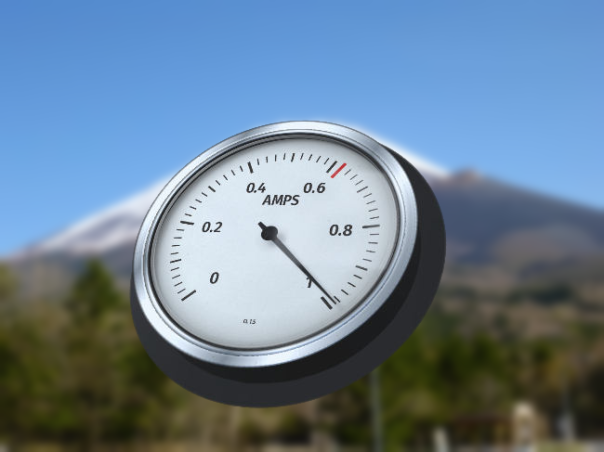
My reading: {"value": 0.99, "unit": "A"}
